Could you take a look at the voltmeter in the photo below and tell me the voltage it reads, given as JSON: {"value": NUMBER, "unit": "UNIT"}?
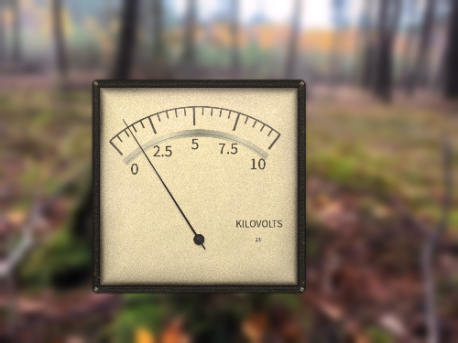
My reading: {"value": 1.25, "unit": "kV"}
